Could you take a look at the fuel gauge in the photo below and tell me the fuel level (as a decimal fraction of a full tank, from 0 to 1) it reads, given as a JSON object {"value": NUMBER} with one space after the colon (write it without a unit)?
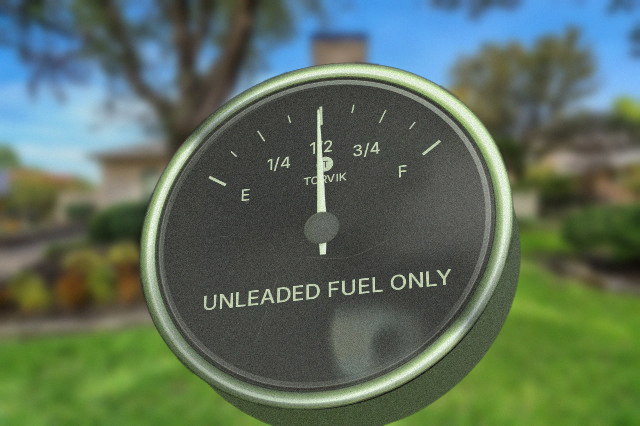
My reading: {"value": 0.5}
